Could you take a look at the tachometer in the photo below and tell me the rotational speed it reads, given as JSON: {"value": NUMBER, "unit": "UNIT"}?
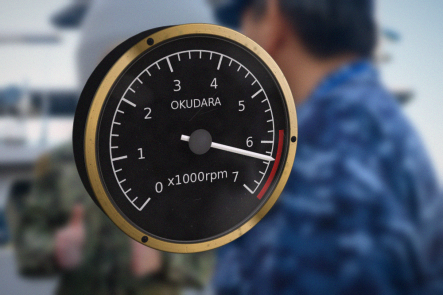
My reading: {"value": 6300, "unit": "rpm"}
